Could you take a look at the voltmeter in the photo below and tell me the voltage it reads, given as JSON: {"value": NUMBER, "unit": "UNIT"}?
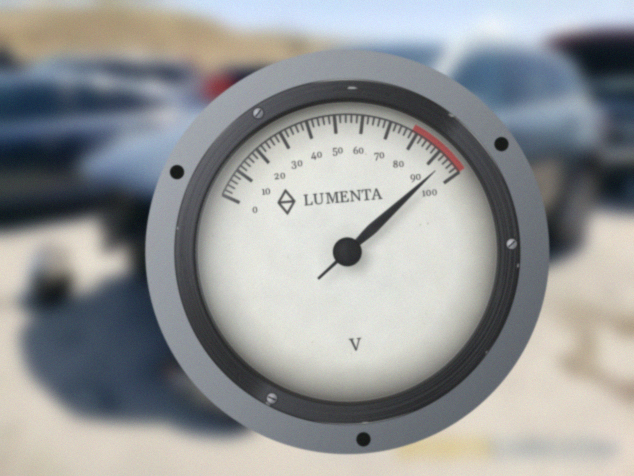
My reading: {"value": 94, "unit": "V"}
